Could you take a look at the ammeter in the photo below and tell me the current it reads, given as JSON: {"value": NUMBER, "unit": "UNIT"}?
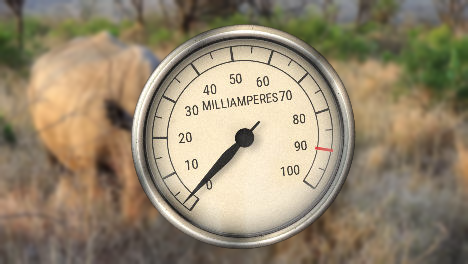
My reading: {"value": 2.5, "unit": "mA"}
